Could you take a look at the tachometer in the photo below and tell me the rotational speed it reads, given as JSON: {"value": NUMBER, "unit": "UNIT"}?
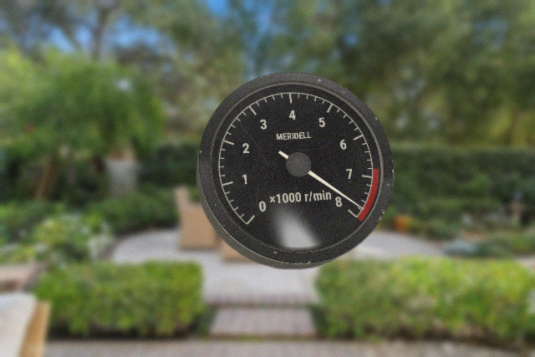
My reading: {"value": 7800, "unit": "rpm"}
